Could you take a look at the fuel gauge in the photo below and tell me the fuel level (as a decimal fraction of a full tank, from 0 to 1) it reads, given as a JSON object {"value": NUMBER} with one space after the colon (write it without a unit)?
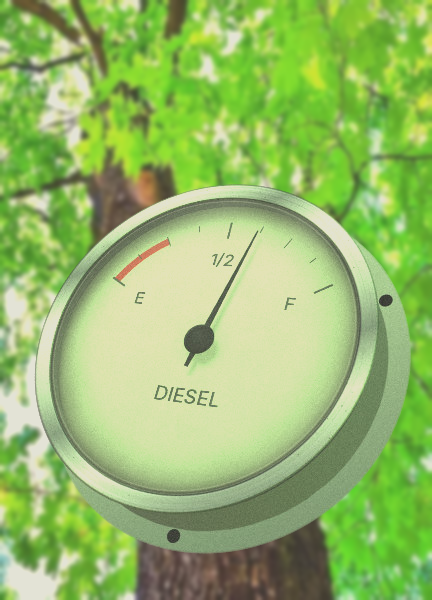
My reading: {"value": 0.625}
